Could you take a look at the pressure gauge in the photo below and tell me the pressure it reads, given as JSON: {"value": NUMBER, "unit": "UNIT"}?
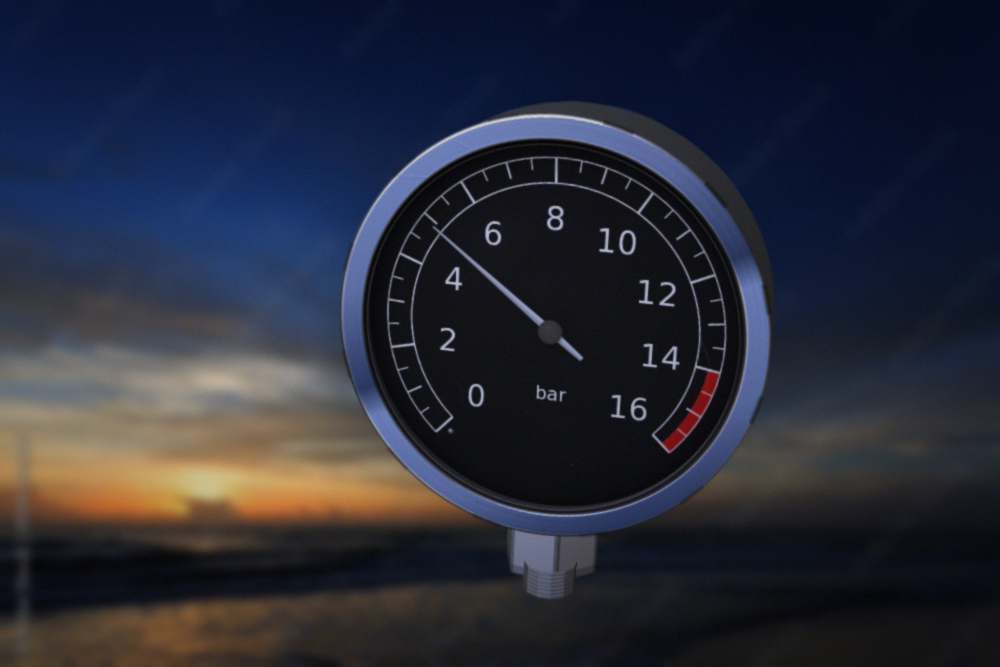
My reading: {"value": 5, "unit": "bar"}
